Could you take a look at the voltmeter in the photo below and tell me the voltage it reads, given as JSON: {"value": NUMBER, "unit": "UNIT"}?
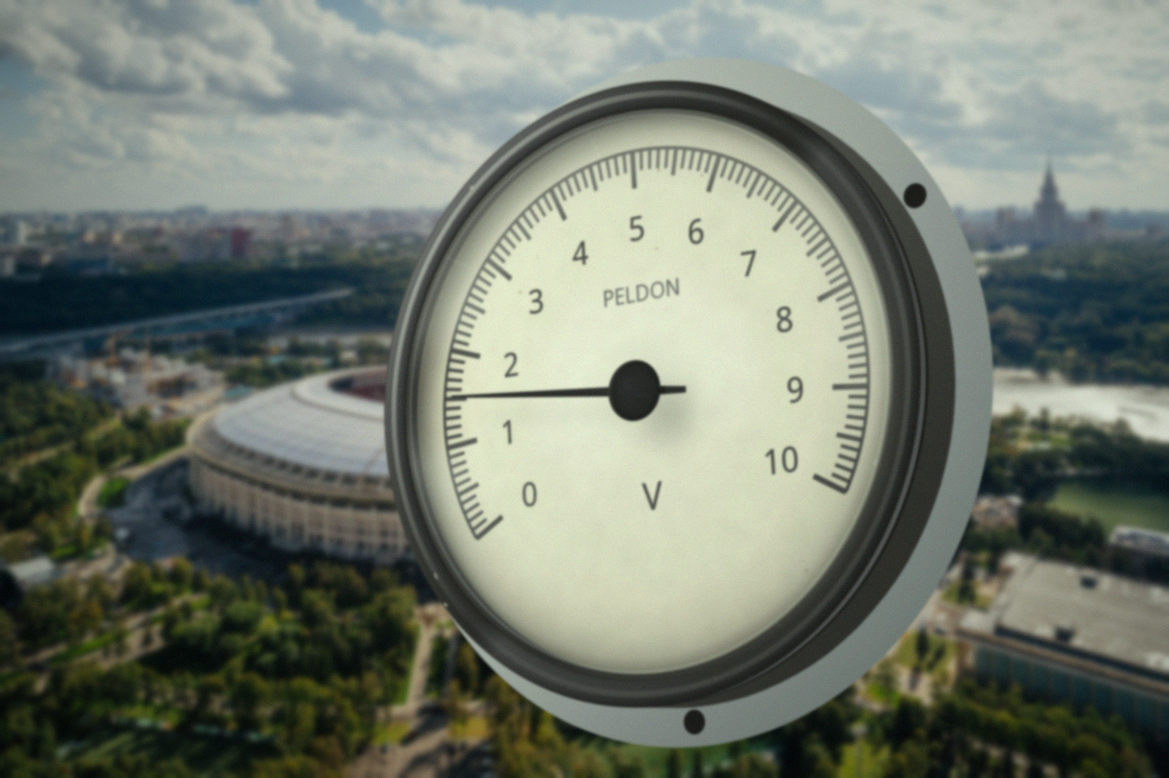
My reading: {"value": 1.5, "unit": "V"}
